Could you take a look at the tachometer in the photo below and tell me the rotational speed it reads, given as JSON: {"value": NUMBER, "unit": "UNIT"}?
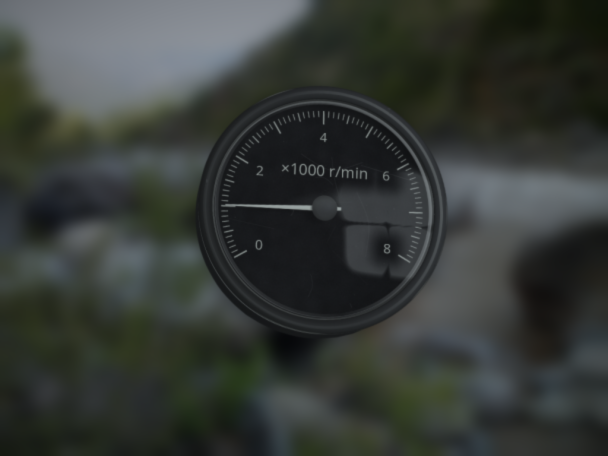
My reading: {"value": 1000, "unit": "rpm"}
